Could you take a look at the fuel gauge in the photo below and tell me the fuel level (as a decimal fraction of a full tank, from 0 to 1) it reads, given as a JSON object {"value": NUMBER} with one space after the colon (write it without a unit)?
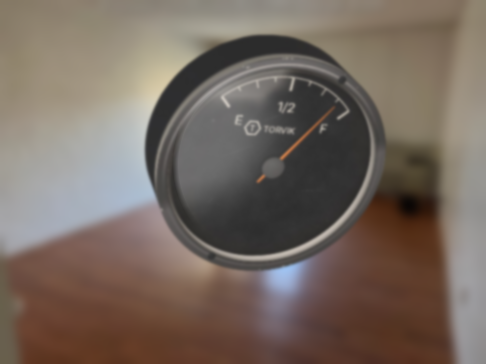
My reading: {"value": 0.875}
